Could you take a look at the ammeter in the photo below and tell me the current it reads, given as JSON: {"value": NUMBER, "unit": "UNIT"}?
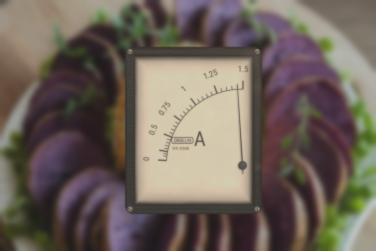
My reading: {"value": 1.45, "unit": "A"}
